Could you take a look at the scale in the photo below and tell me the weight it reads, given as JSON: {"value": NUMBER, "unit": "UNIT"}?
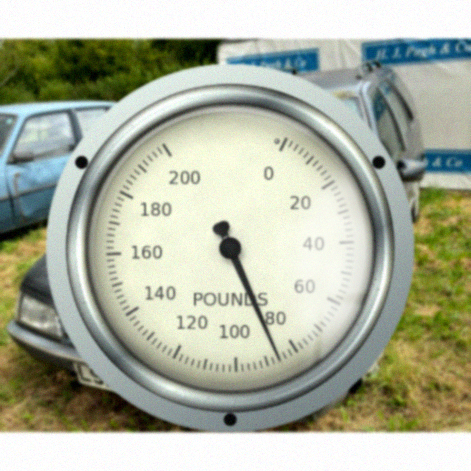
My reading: {"value": 86, "unit": "lb"}
